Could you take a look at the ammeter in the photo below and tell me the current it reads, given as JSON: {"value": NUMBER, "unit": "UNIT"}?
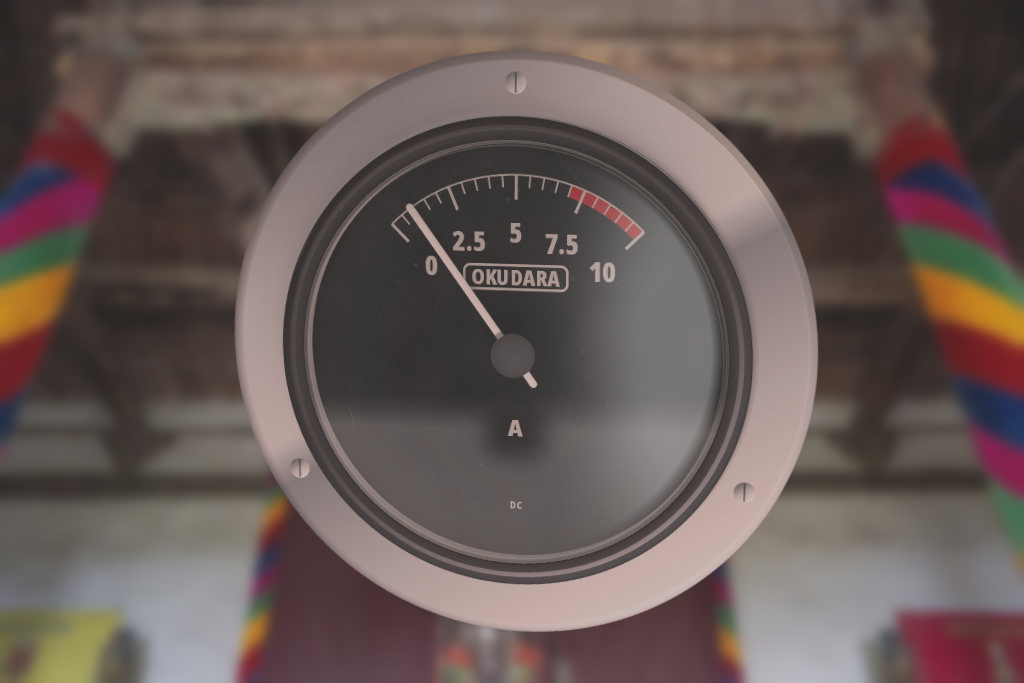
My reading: {"value": 1, "unit": "A"}
